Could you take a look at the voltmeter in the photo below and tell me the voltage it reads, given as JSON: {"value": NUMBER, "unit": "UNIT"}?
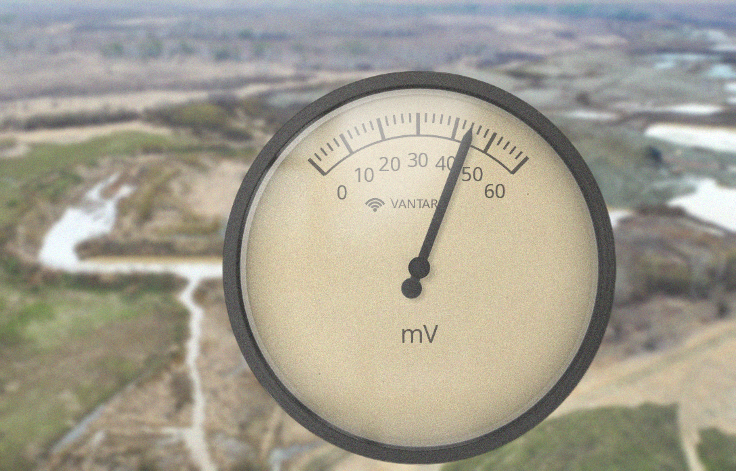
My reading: {"value": 44, "unit": "mV"}
